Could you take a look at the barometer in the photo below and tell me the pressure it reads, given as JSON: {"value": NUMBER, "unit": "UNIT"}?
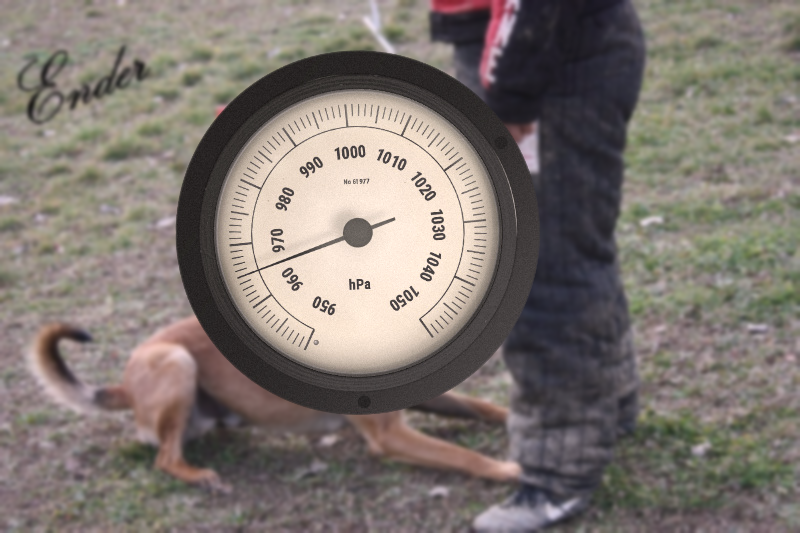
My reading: {"value": 965, "unit": "hPa"}
